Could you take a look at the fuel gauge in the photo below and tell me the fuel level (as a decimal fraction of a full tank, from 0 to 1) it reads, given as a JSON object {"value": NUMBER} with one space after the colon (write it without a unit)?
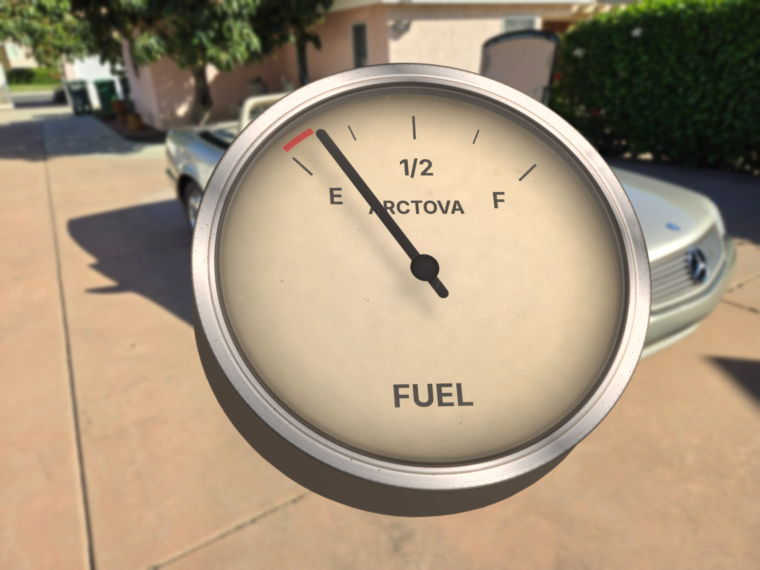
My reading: {"value": 0.125}
